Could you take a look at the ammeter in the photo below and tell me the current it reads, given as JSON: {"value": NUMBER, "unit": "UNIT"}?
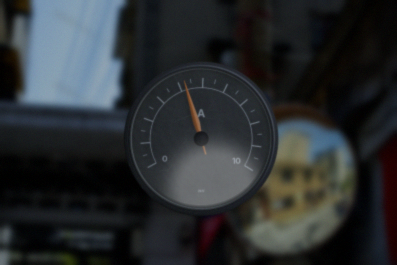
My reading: {"value": 4.25, "unit": "A"}
